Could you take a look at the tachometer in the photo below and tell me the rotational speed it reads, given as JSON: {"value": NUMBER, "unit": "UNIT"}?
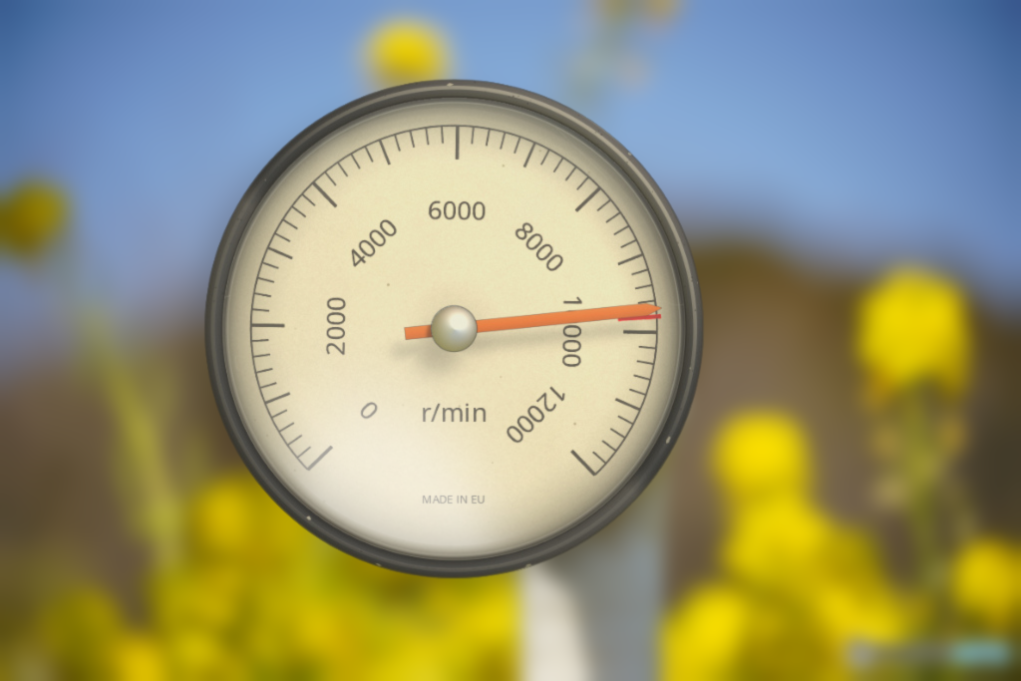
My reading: {"value": 9700, "unit": "rpm"}
